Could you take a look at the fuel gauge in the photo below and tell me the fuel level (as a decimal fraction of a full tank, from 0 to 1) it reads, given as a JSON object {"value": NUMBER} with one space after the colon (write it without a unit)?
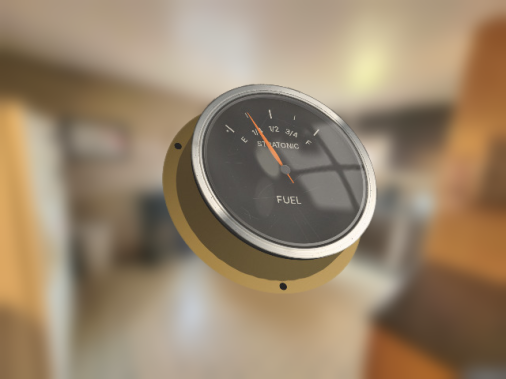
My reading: {"value": 0.25}
